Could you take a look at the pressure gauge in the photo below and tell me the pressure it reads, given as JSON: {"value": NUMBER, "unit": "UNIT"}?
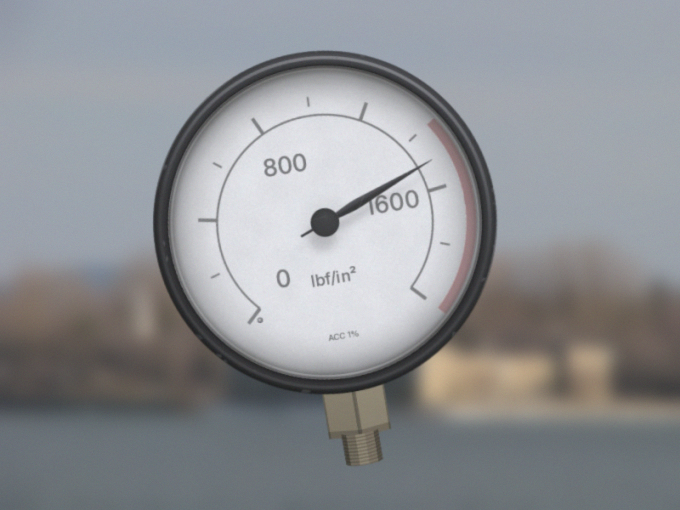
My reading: {"value": 1500, "unit": "psi"}
